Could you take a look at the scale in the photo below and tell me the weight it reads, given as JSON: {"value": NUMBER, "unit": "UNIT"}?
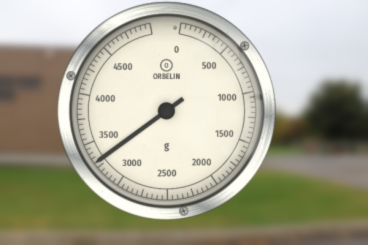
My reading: {"value": 3300, "unit": "g"}
